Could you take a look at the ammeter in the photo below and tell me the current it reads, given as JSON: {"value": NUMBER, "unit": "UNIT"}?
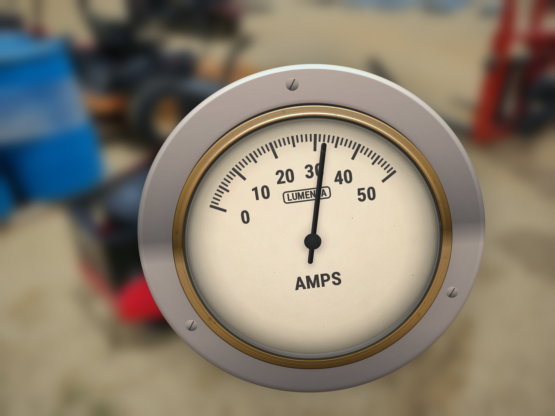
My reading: {"value": 32, "unit": "A"}
